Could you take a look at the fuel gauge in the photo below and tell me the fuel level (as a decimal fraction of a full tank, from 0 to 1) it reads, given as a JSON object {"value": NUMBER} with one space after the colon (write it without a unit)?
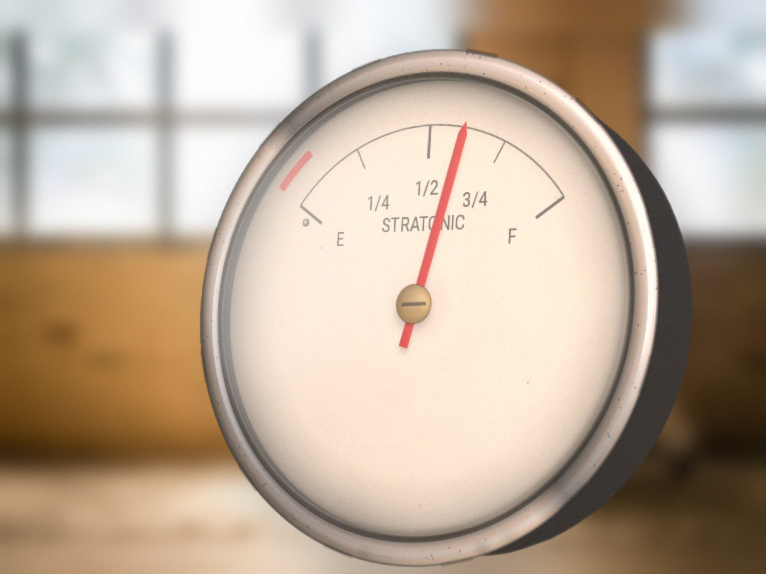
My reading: {"value": 0.625}
